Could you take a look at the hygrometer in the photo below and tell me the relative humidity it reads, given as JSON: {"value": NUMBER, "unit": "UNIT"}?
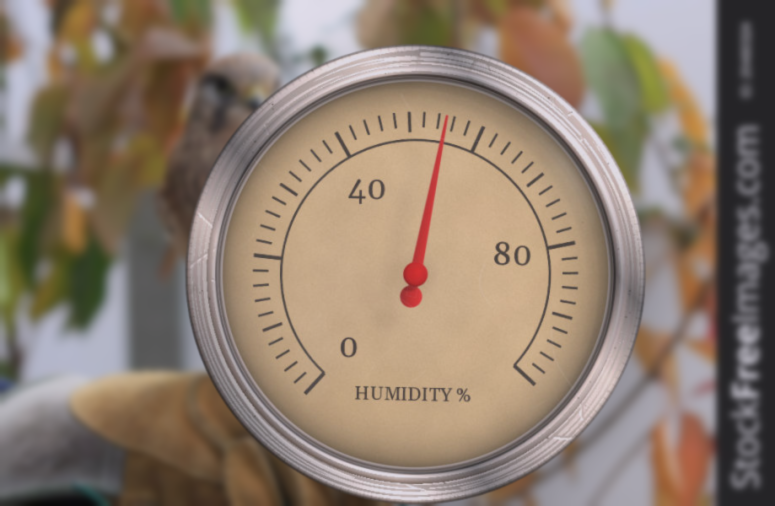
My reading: {"value": 55, "unit": "%"}
